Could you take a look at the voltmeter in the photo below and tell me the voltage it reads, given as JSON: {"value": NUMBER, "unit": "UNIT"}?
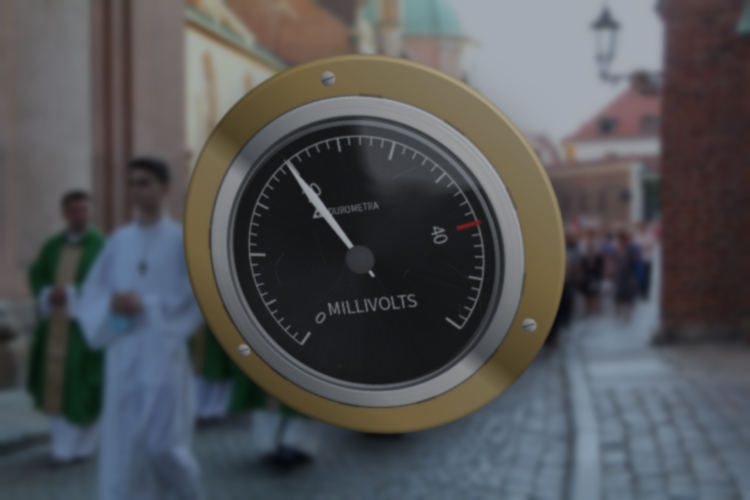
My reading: {"value": 20, "unit": "mV"}
